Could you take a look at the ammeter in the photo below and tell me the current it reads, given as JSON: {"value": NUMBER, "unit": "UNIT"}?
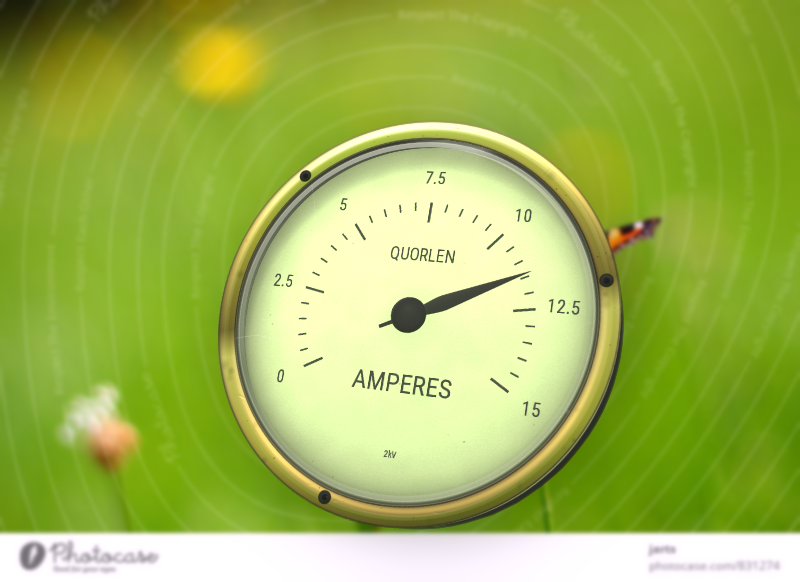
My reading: {"value": 11.5, "unit": "A"}
